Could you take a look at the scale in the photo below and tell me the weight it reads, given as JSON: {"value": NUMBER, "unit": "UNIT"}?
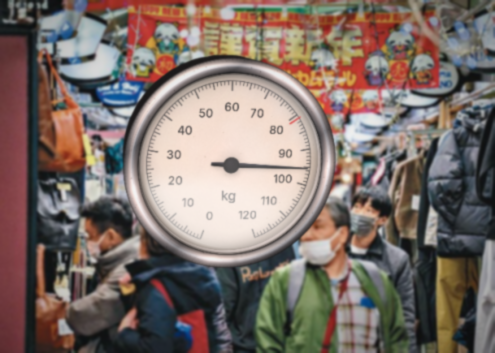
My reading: {"value": 95, "unit": "kg"}
